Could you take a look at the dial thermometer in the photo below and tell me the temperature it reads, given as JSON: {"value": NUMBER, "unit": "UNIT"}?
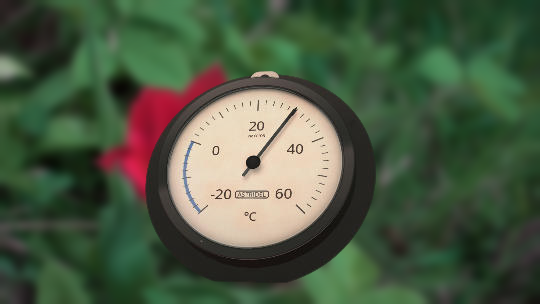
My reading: {"value": 30, "unit": "°C"}
